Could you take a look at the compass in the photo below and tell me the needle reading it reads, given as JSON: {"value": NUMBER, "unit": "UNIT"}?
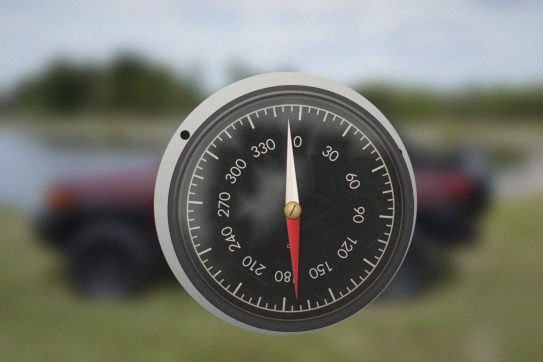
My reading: {"value": 172.5, "unit": "°"}
